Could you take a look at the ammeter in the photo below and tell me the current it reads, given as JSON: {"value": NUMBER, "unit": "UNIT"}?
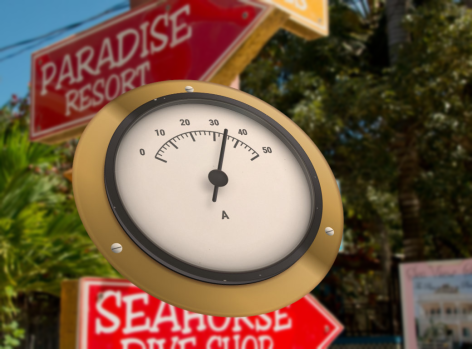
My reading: {"value": 34, "unit": "A"}
